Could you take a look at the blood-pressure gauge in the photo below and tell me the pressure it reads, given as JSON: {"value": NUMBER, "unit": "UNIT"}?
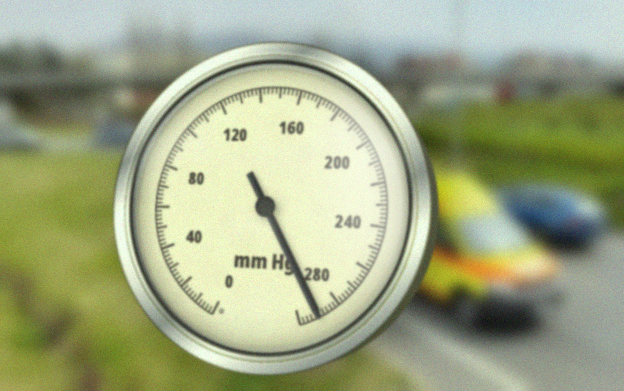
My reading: {"value": 290, "unit": "mmHg"}
